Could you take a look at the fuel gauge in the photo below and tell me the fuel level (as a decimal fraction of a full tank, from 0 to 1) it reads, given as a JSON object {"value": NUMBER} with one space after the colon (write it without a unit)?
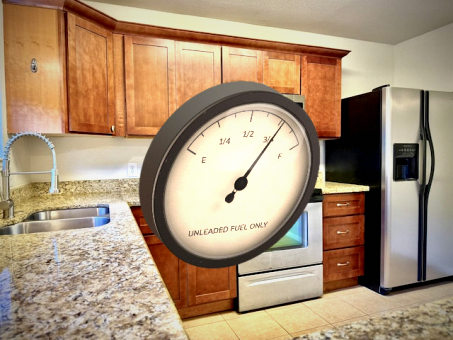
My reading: {"value": 0.75}
